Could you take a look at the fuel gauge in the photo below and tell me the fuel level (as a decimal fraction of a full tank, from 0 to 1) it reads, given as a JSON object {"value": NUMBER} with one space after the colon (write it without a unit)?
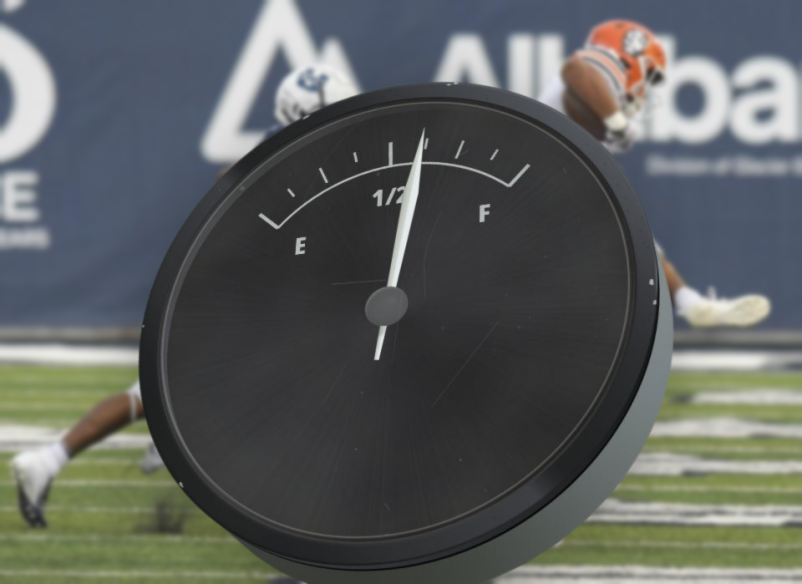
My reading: {"value": 0.625}
